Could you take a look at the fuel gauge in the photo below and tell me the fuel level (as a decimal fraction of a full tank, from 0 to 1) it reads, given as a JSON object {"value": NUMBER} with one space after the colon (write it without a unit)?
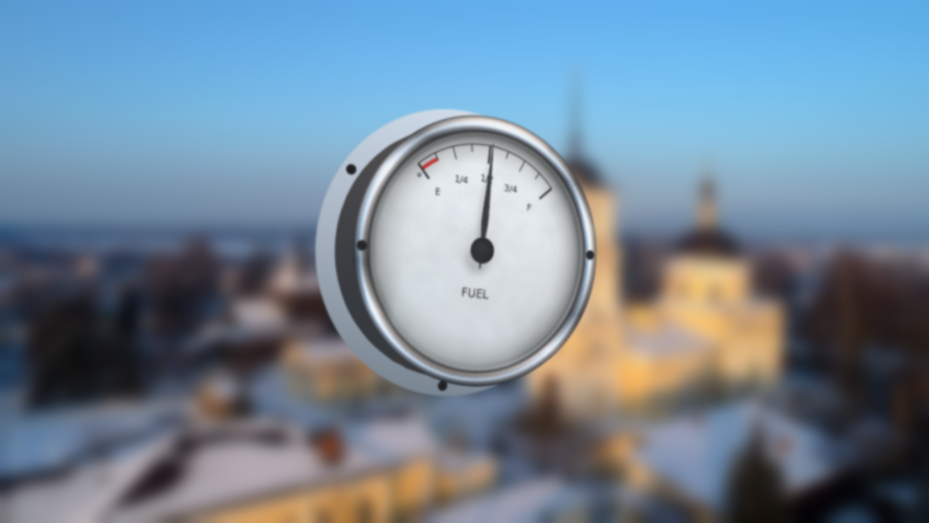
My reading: {"value": 0.5}
